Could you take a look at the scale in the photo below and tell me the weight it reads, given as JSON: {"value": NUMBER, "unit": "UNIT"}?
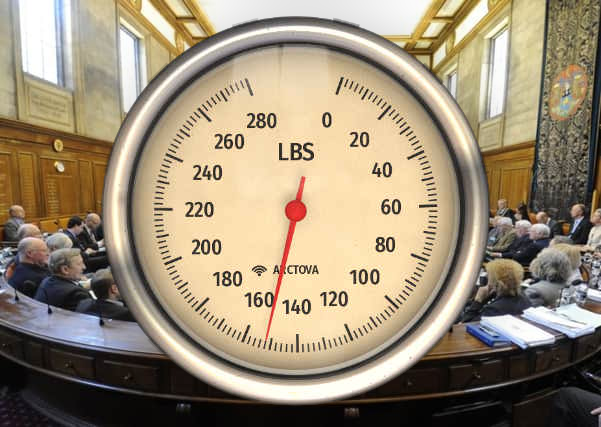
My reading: {"value": 152, "unit": "lb"}
